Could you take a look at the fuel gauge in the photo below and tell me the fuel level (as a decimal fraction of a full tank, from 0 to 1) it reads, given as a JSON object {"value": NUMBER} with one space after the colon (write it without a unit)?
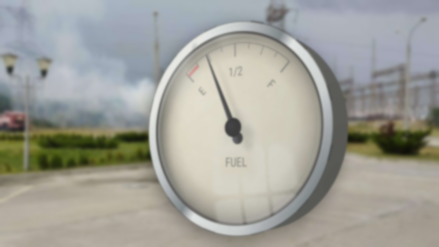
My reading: {"value": 0.25}
